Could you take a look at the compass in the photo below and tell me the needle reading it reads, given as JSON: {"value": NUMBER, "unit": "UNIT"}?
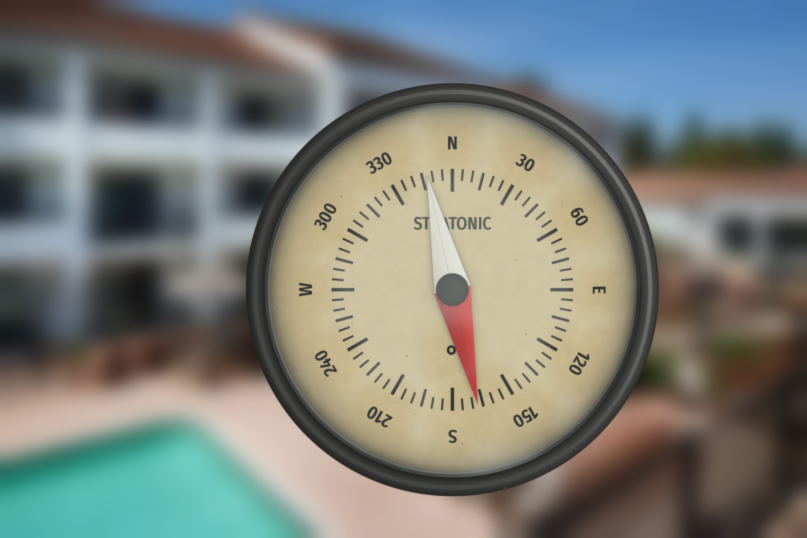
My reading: {"value": 167.5, "unit": "°"}
